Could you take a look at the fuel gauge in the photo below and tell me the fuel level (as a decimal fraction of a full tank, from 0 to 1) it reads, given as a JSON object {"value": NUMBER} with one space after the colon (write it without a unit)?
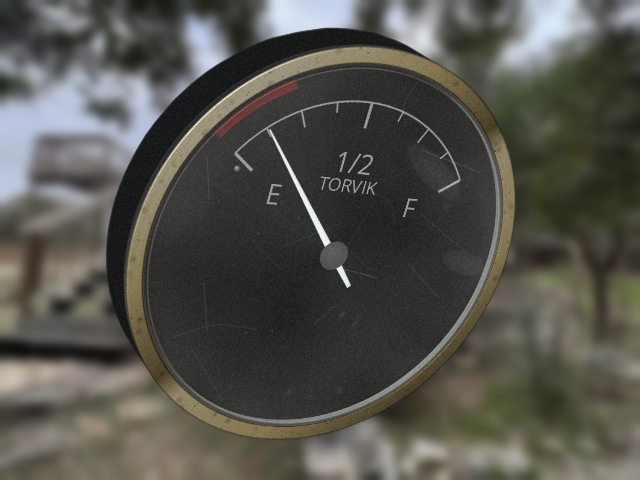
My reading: {"value": 0.125}
